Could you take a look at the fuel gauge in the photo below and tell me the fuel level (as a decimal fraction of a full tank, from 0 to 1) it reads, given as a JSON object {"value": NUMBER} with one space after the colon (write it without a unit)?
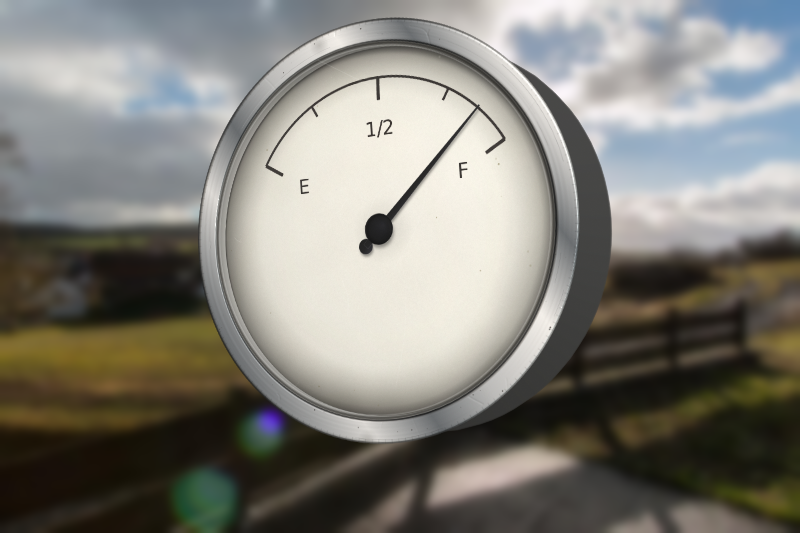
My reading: {"value": 0.875}
